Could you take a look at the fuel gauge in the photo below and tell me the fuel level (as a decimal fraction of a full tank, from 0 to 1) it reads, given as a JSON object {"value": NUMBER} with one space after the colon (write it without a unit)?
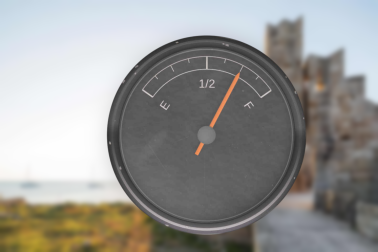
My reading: {"value": 0.75}
